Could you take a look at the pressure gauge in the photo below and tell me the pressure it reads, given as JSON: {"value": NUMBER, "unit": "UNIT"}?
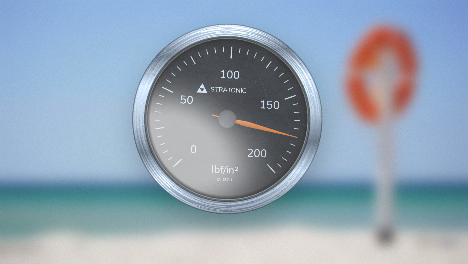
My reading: {"value": 175, "unit": "psi"}
